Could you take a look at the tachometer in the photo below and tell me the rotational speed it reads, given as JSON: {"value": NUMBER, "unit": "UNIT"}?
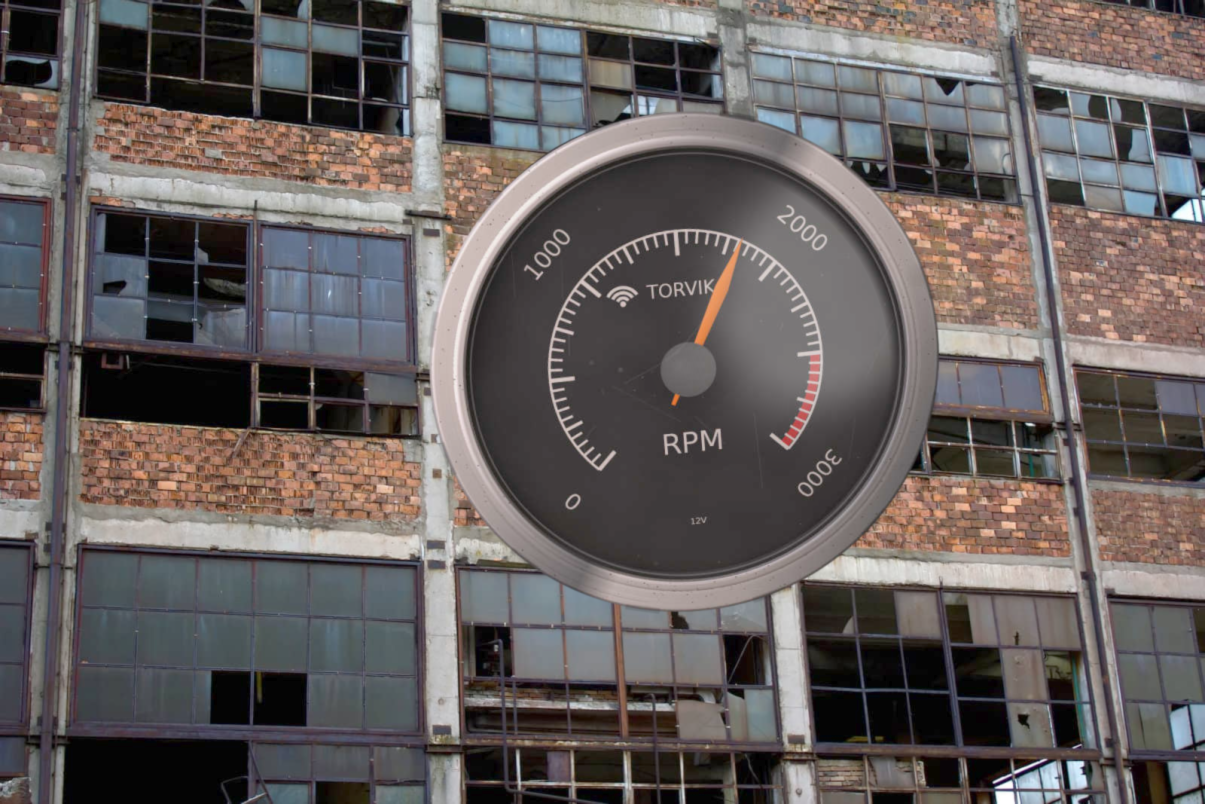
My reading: {"value": 1800, "unit": "rpm"}
